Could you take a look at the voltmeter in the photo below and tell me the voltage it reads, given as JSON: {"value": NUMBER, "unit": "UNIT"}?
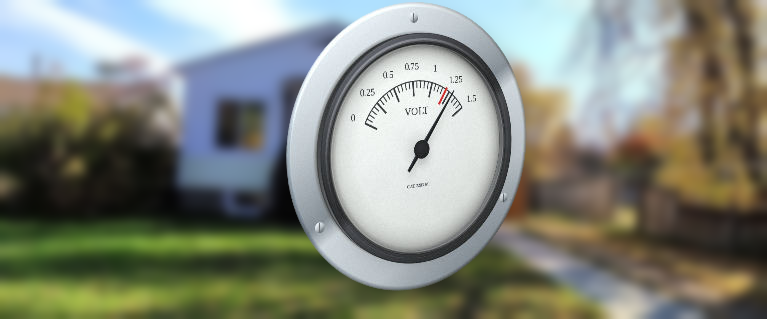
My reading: {"value": 1.25, "unit": "V"}
